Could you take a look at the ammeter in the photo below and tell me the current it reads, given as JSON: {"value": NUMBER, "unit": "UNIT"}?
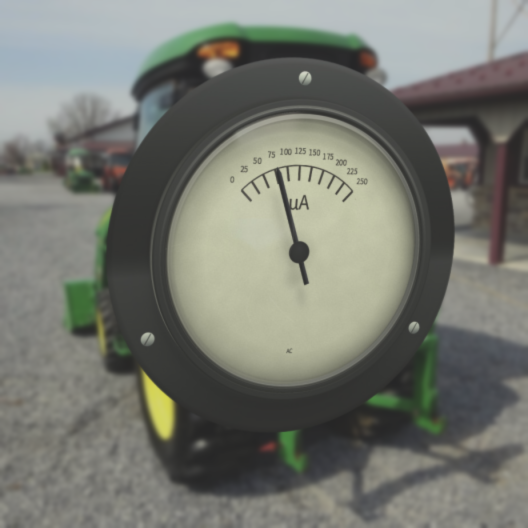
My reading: {"value": 75, "unit": "µA"}
